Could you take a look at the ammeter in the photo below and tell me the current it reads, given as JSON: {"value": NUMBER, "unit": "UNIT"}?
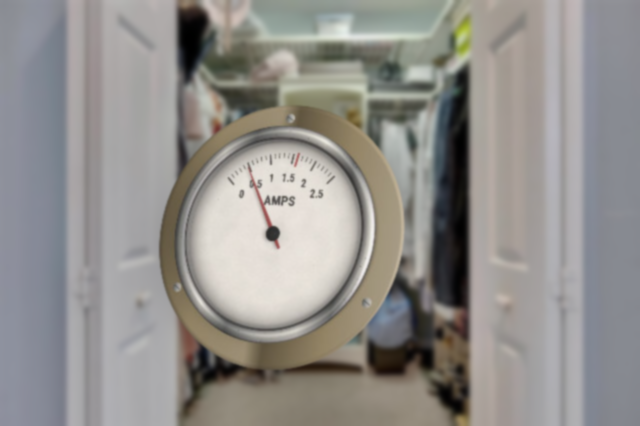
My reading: {"value": 0.5, "unit": "A"}
